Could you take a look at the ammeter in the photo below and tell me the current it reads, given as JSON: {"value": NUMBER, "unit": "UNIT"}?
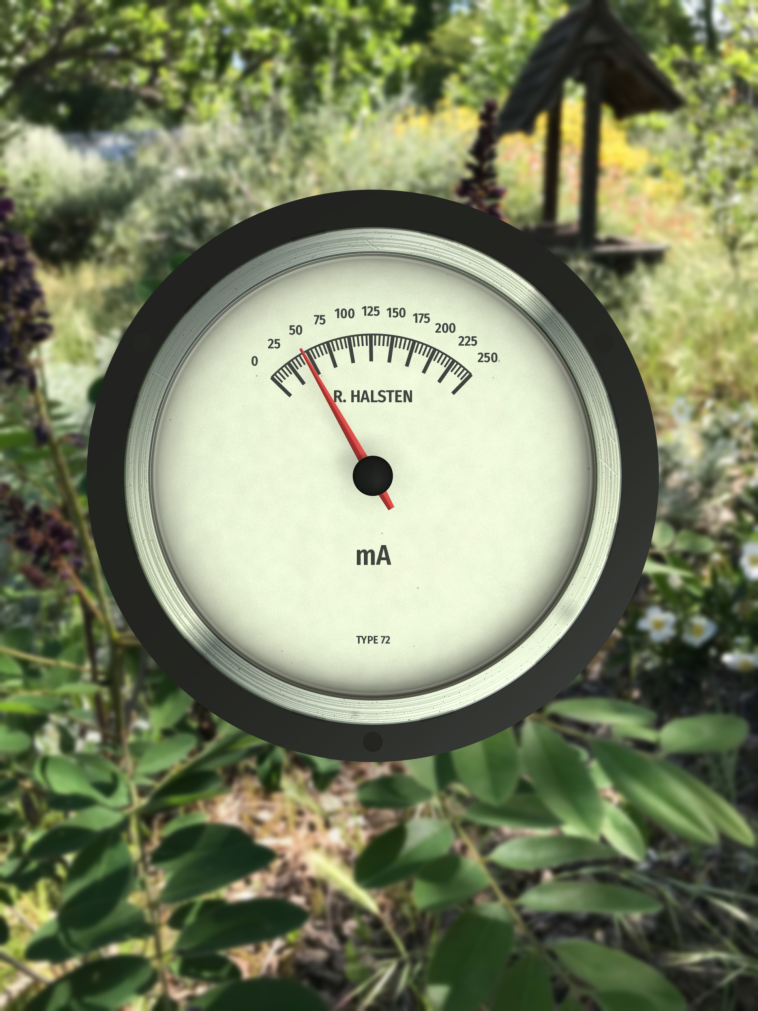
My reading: {"value": 45, "unit": "mA"}
